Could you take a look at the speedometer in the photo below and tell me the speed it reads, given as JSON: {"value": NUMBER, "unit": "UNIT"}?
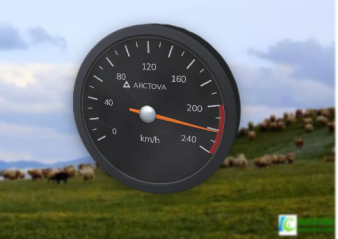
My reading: {"value": 220, "unit": "km/h"}
